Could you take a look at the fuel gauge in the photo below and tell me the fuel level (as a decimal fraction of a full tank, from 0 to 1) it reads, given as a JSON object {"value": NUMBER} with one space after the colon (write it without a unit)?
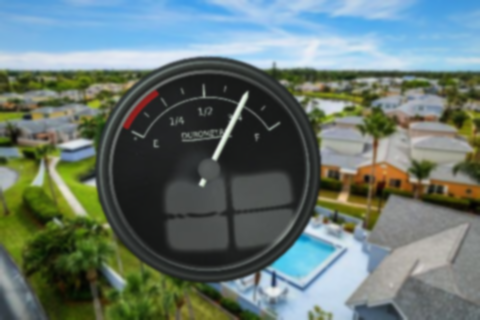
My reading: {"value": 0.75}
